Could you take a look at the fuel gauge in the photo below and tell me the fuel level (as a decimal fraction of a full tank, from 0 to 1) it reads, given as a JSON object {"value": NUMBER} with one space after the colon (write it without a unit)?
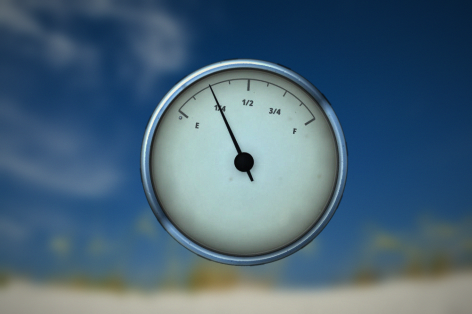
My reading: {"value": 0.25}
